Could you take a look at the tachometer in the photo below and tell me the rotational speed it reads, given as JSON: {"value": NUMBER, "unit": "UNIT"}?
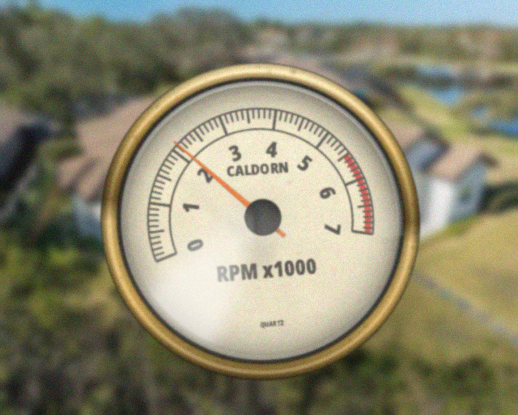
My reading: {"value": 2100, "unit": "rpm"}
